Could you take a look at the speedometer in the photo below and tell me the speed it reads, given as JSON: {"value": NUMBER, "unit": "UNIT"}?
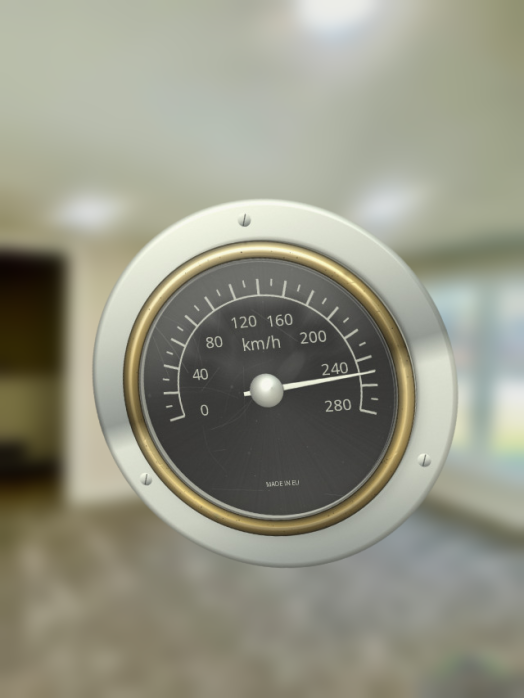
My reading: {"value": 250, "unit": "km/h"}
